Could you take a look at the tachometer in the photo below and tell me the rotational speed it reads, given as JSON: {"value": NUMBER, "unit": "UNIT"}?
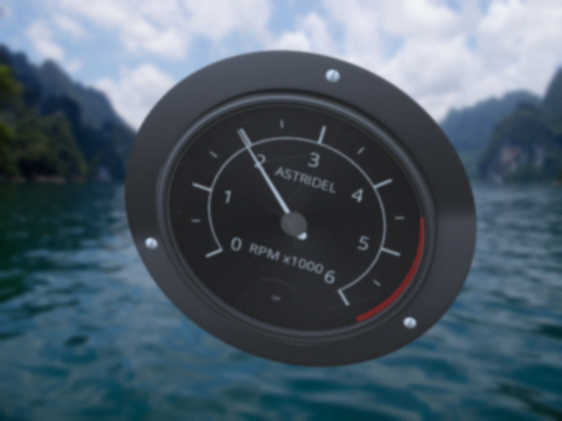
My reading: {"value": 2000, "unit": "rpm"}
